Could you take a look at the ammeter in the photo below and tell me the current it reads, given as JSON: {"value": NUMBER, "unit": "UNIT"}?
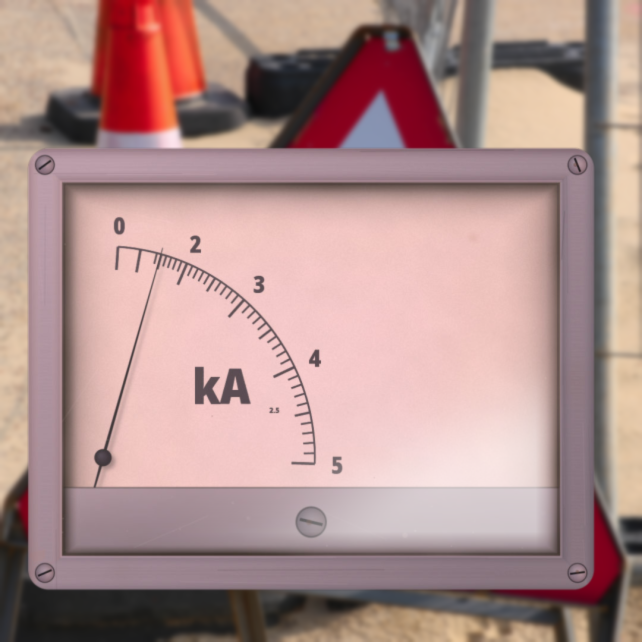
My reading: {"value": 1.5, "unit": "kA"}
